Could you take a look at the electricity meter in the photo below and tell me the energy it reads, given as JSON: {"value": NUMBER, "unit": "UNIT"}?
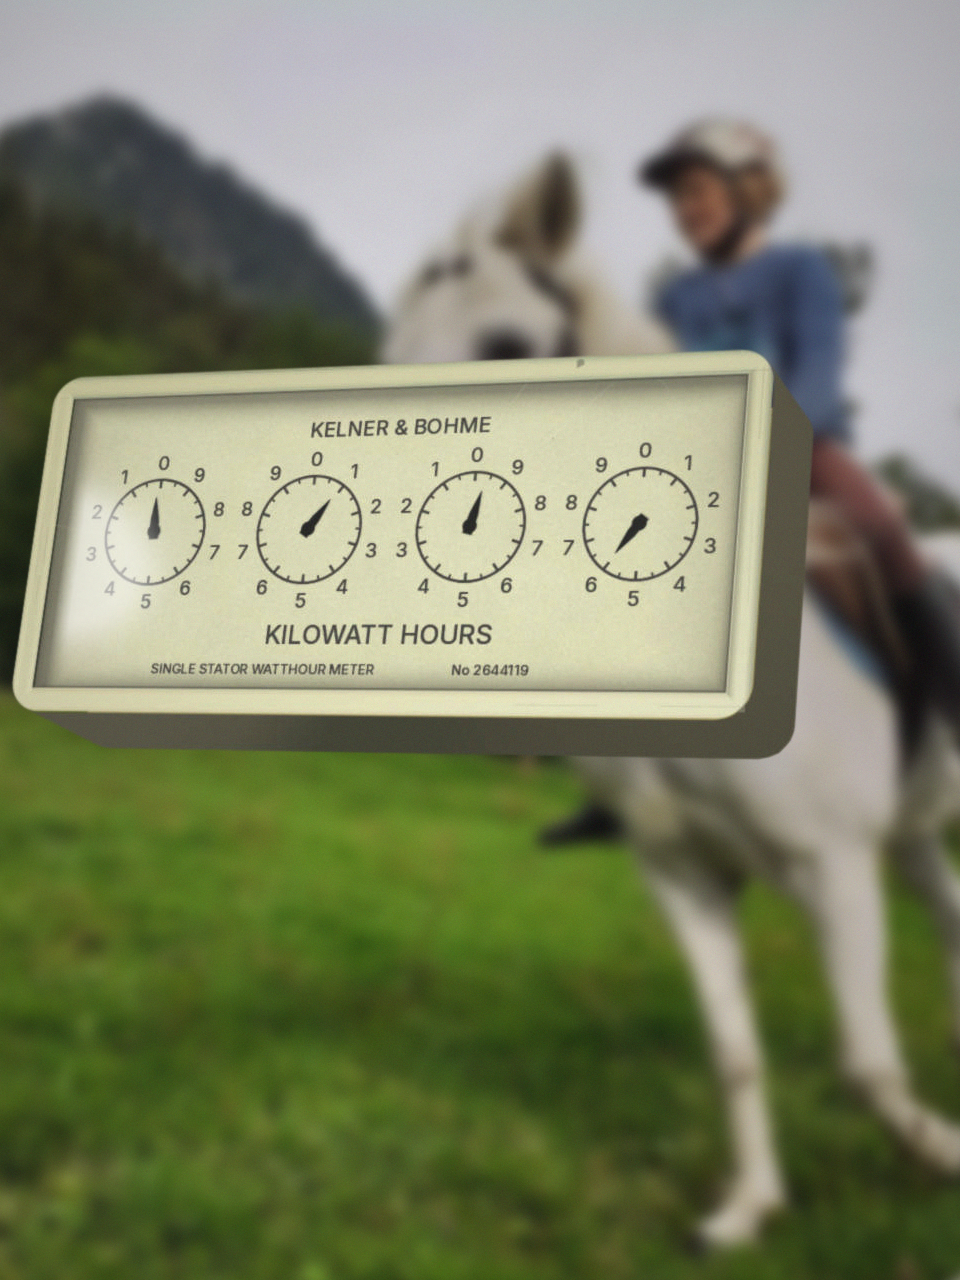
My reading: {"value": 96, "unit": "kWh"}
